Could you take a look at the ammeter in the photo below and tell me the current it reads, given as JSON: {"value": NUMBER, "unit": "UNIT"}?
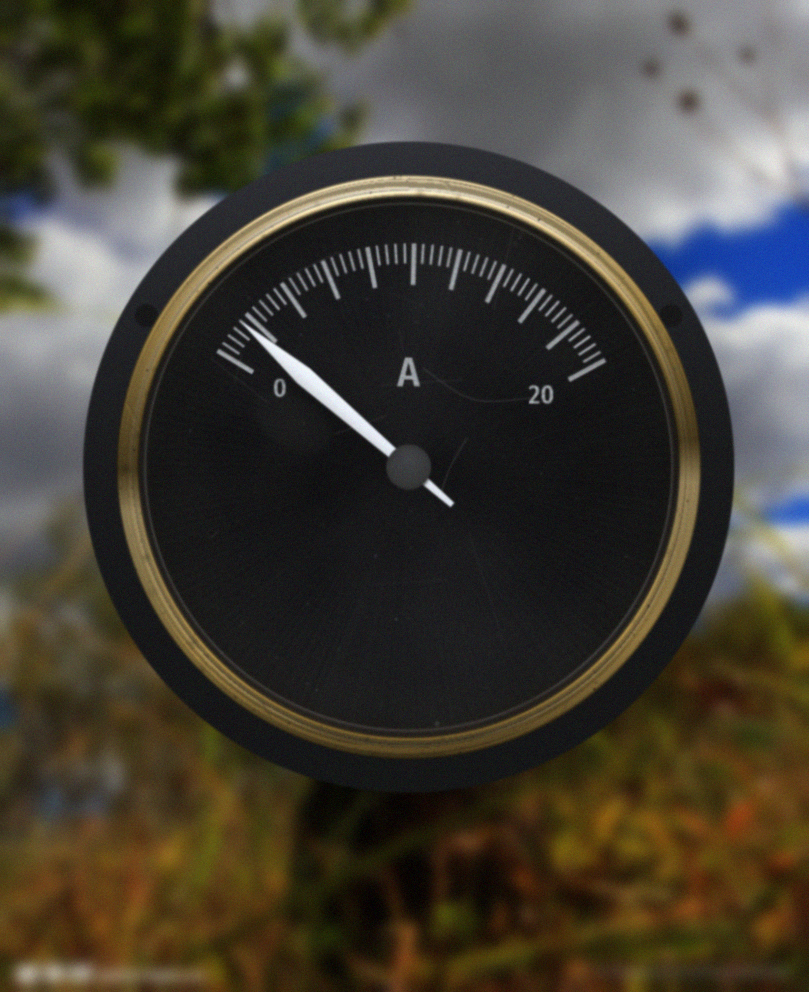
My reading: {"value": 1.6, "unit": "A"}
